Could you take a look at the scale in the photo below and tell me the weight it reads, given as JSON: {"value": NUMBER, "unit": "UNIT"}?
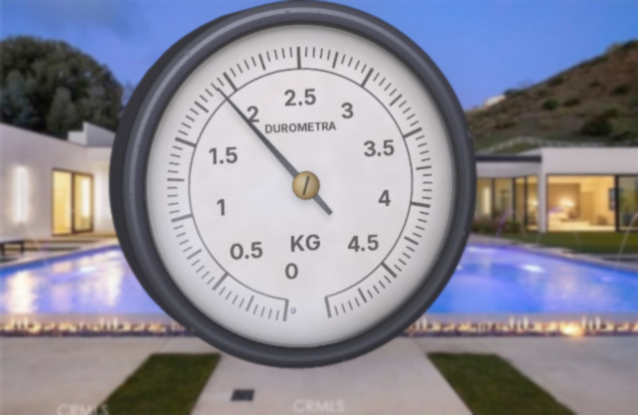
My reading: {"value": 1.9, "unit": "kg"}
